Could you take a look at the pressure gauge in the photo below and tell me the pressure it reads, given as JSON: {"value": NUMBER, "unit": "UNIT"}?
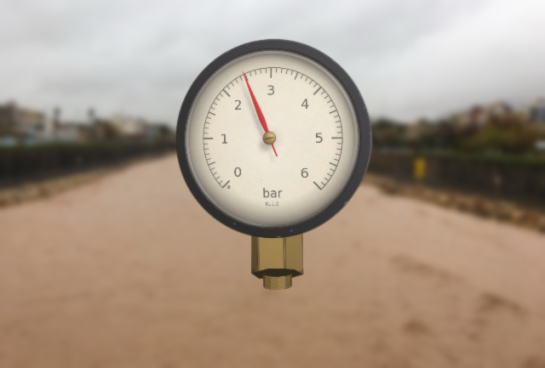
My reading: {"value": 2.5, "unit": "bar"}
